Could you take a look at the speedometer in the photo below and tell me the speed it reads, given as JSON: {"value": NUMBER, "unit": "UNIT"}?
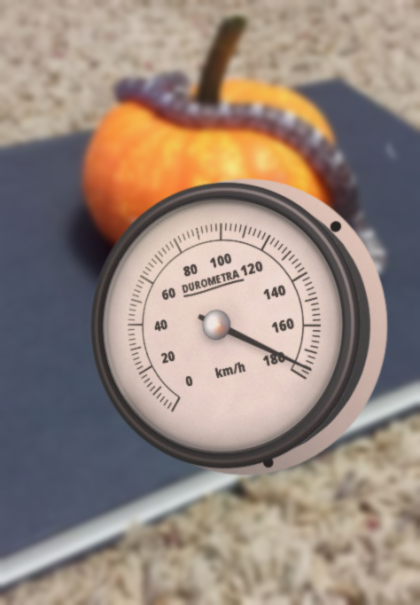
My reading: {"value": 176, "unit": "km/h"}
